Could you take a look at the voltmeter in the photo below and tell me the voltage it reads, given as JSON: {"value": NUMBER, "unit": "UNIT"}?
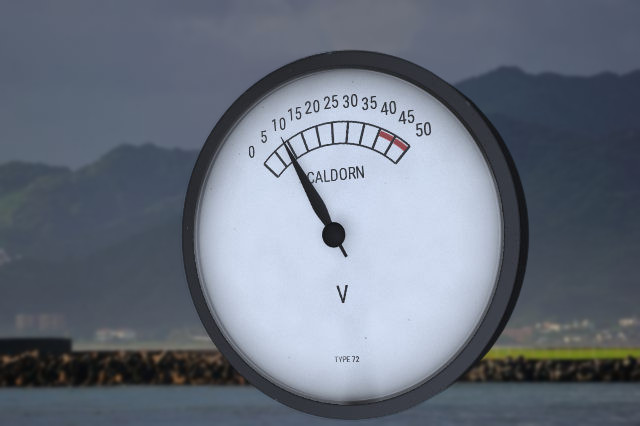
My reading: {"value": 10, "unit": "V"}
